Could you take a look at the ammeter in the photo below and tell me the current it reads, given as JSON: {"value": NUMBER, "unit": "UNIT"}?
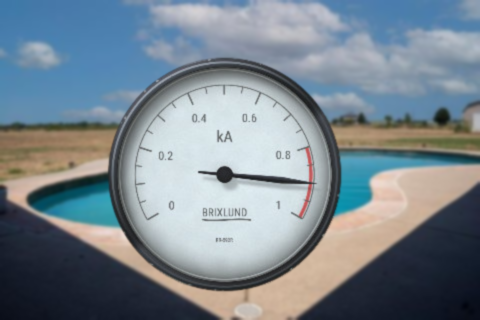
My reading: {"value": 0.9, "unit": "kA"}
